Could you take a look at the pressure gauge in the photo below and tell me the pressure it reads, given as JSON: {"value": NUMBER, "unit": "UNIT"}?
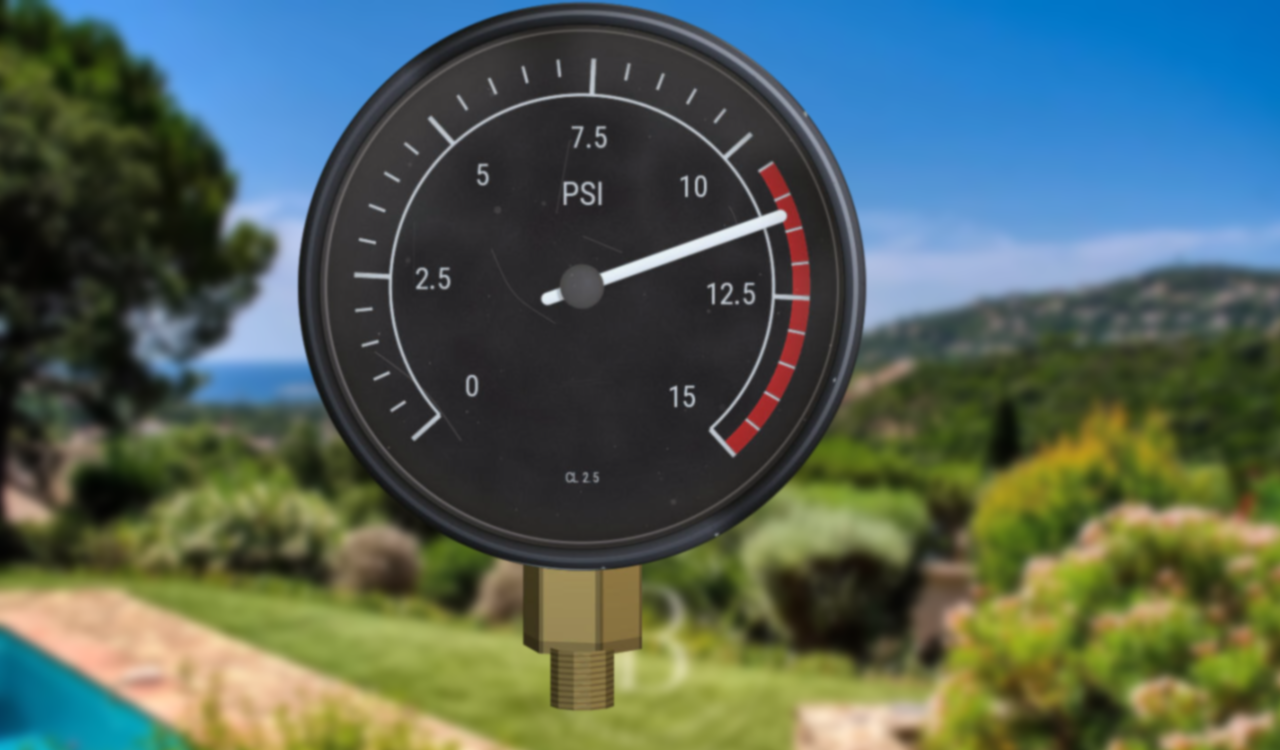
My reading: {"value": 11.25, "unit": "psi"}
